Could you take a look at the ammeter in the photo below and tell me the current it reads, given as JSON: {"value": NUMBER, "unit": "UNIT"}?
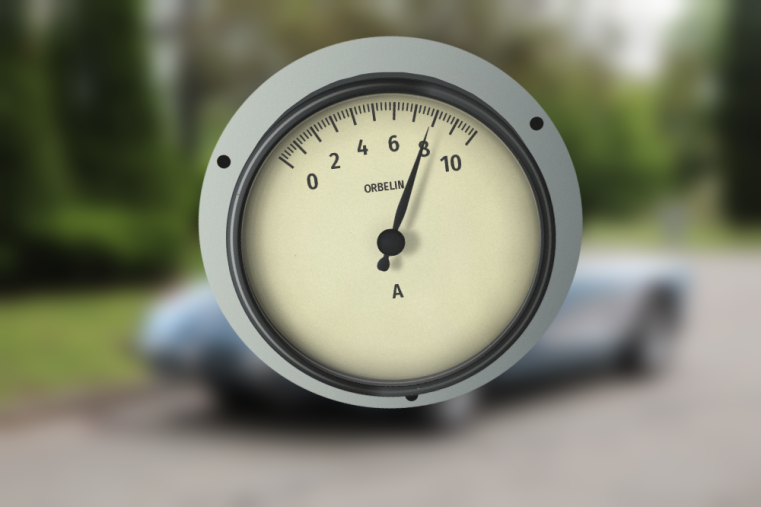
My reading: {"value": 7.8, "unit": "A"}
